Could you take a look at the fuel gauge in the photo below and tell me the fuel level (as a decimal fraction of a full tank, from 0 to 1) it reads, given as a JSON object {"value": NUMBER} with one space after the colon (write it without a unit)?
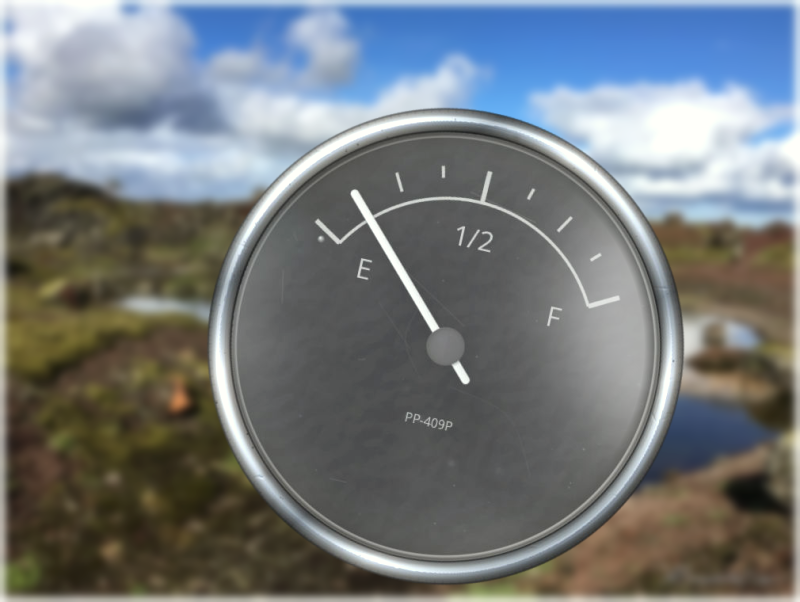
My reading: {"value": 0.125}
